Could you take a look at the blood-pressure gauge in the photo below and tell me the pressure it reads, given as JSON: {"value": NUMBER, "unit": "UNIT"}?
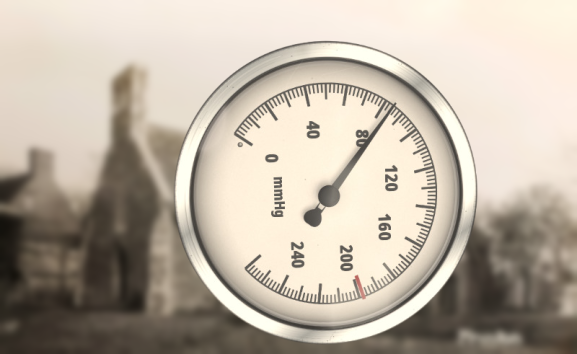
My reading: {"value": 84, "unit": "mmHg"}
